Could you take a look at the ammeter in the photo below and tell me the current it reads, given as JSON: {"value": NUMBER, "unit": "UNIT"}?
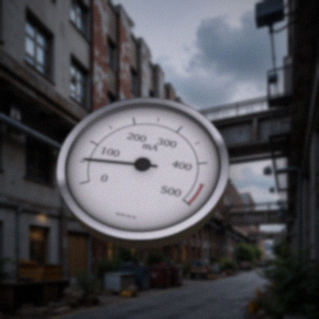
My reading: {"value": 50, "unit": "mA"}
